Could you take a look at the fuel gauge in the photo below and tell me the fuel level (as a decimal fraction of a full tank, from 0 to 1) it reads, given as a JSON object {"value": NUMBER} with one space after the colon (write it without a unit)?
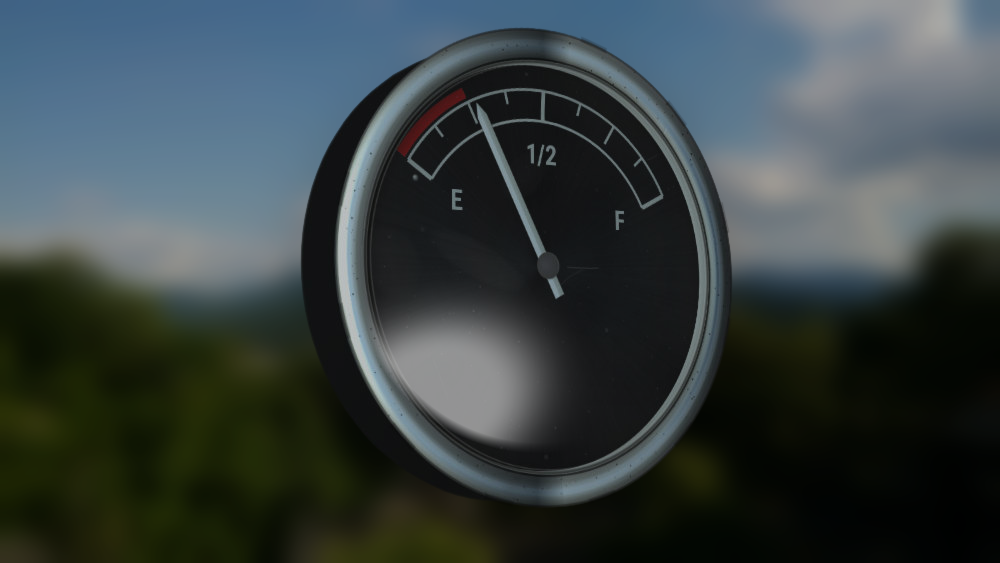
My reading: {"value": 0.25}
